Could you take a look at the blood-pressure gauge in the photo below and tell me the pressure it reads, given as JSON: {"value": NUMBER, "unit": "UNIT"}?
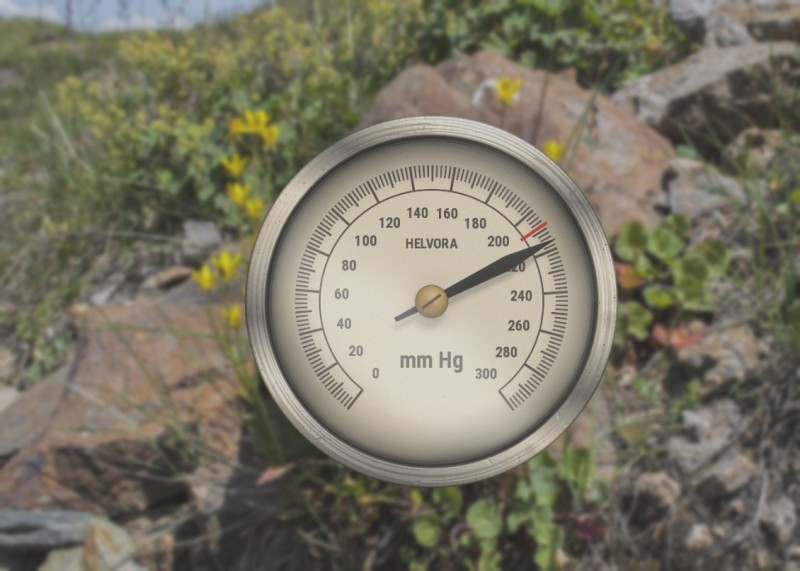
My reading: {"value": 216, "unit": "mmHg"}
